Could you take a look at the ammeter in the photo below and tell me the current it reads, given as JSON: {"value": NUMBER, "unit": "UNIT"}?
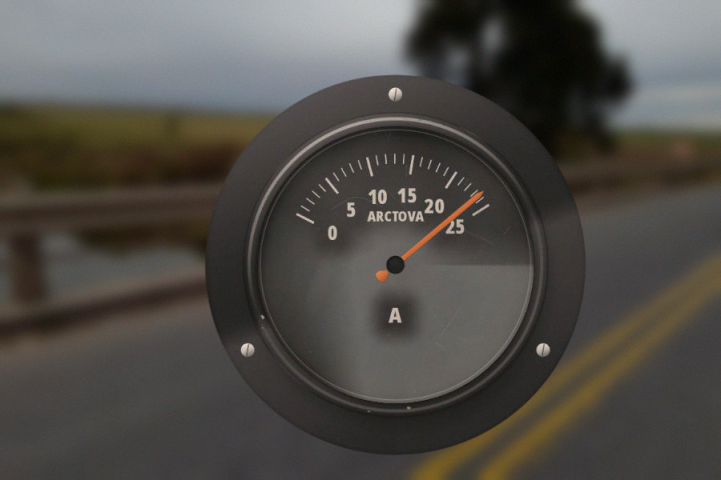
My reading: {"value": 23.5, "unit": "A"}
